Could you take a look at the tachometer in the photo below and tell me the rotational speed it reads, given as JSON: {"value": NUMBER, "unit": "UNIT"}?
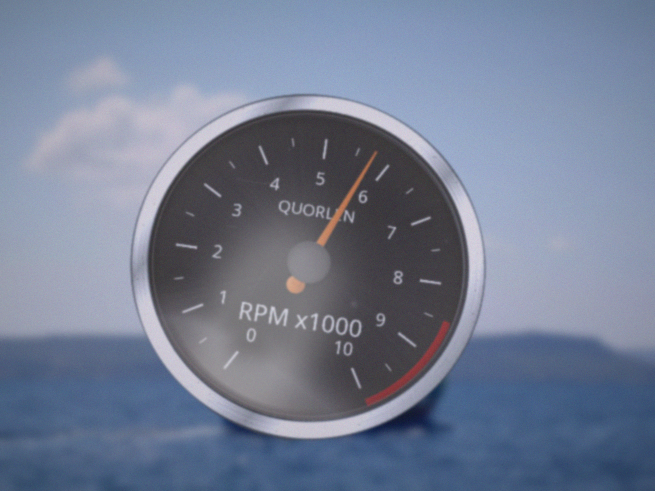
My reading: {"value": 5750, "unit": "rpm"}
